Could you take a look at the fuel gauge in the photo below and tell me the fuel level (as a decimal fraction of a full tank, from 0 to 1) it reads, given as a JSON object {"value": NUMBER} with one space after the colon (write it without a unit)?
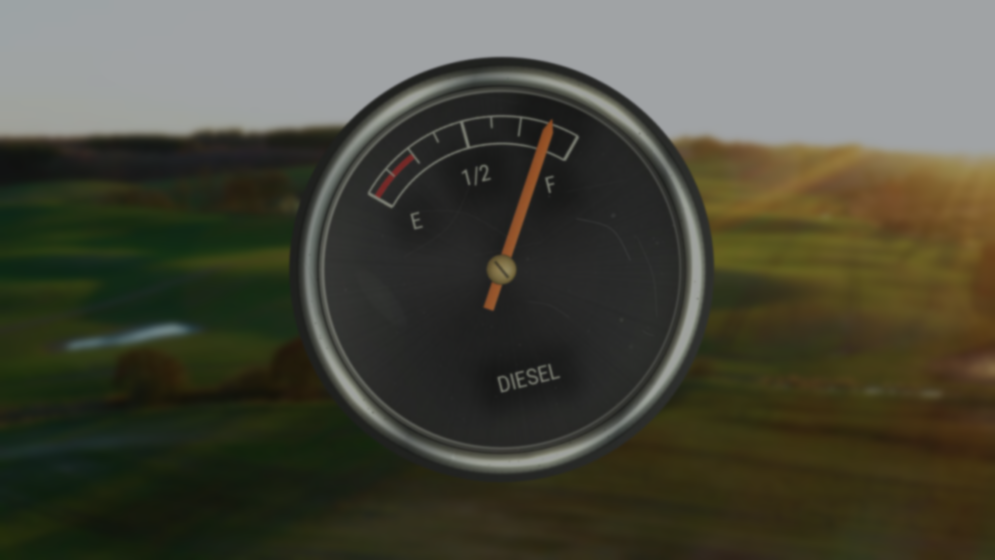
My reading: {"value": 0.875}
